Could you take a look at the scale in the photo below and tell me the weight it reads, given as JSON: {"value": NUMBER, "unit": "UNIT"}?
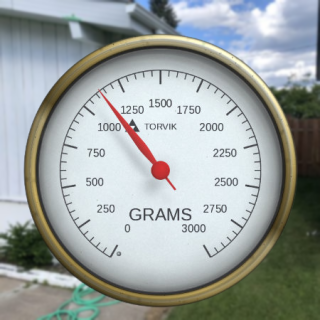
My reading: {"value": 1125, "unit": "g"}
